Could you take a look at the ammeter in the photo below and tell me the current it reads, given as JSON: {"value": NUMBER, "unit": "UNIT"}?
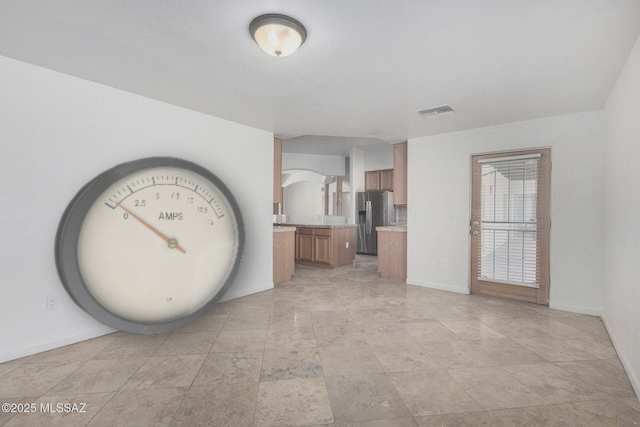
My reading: {"value": 0.5, "unit": "A"}
